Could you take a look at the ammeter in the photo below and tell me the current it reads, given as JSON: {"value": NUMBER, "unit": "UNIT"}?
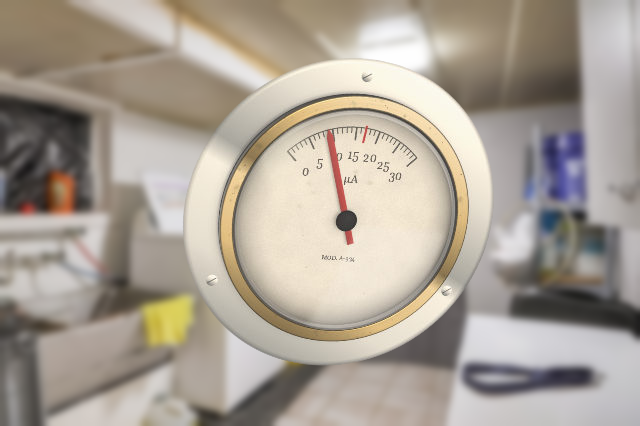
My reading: {"value": 9, "unit": "µA"}
